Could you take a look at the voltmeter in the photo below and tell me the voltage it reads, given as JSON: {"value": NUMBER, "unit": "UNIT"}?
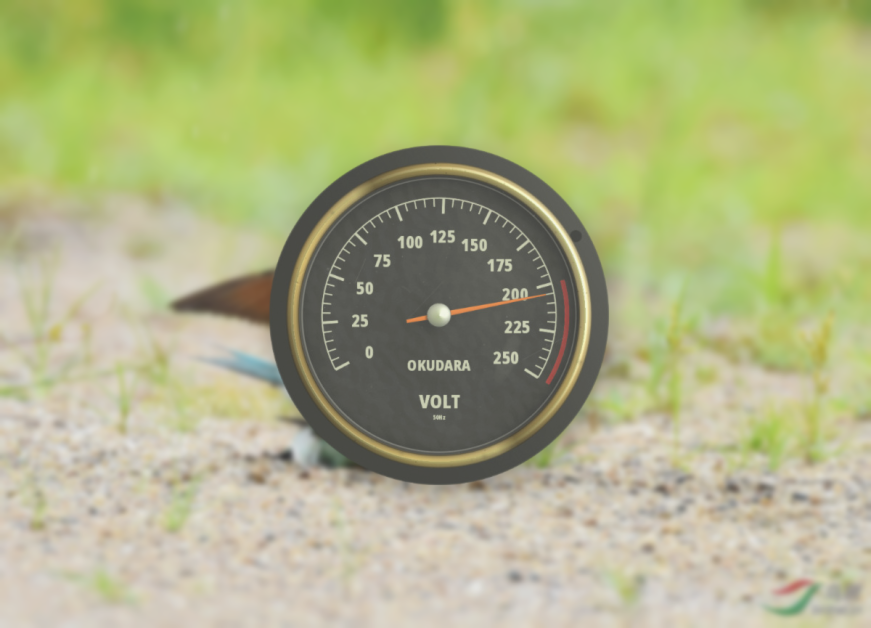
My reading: {"value": 205, "unit": "V"}
